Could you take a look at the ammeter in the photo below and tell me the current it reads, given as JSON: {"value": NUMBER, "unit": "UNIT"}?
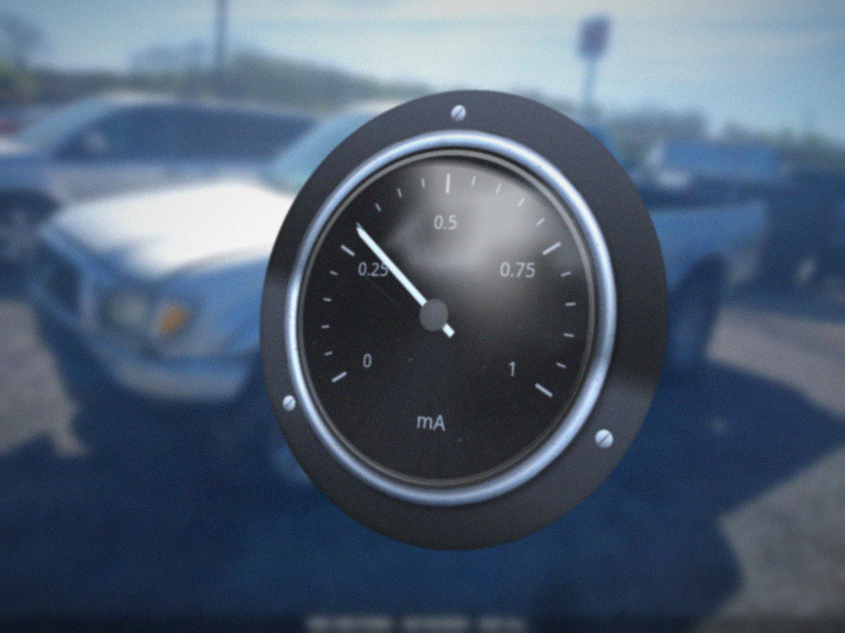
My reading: {"value": 0.3, "unit": "mA"}
